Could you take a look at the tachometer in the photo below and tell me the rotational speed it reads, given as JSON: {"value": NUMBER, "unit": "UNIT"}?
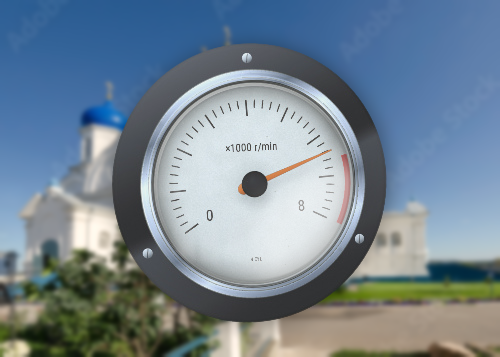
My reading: {"value": 6400, "unit": "rpm"}
